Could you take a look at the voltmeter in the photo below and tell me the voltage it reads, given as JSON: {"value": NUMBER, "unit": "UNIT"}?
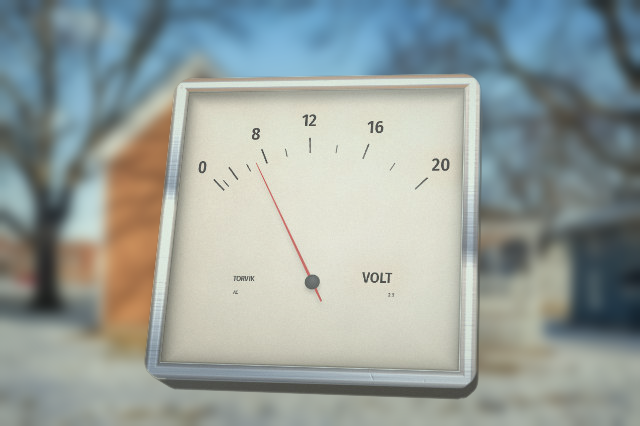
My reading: {"value": 7, "unit": "V"}
